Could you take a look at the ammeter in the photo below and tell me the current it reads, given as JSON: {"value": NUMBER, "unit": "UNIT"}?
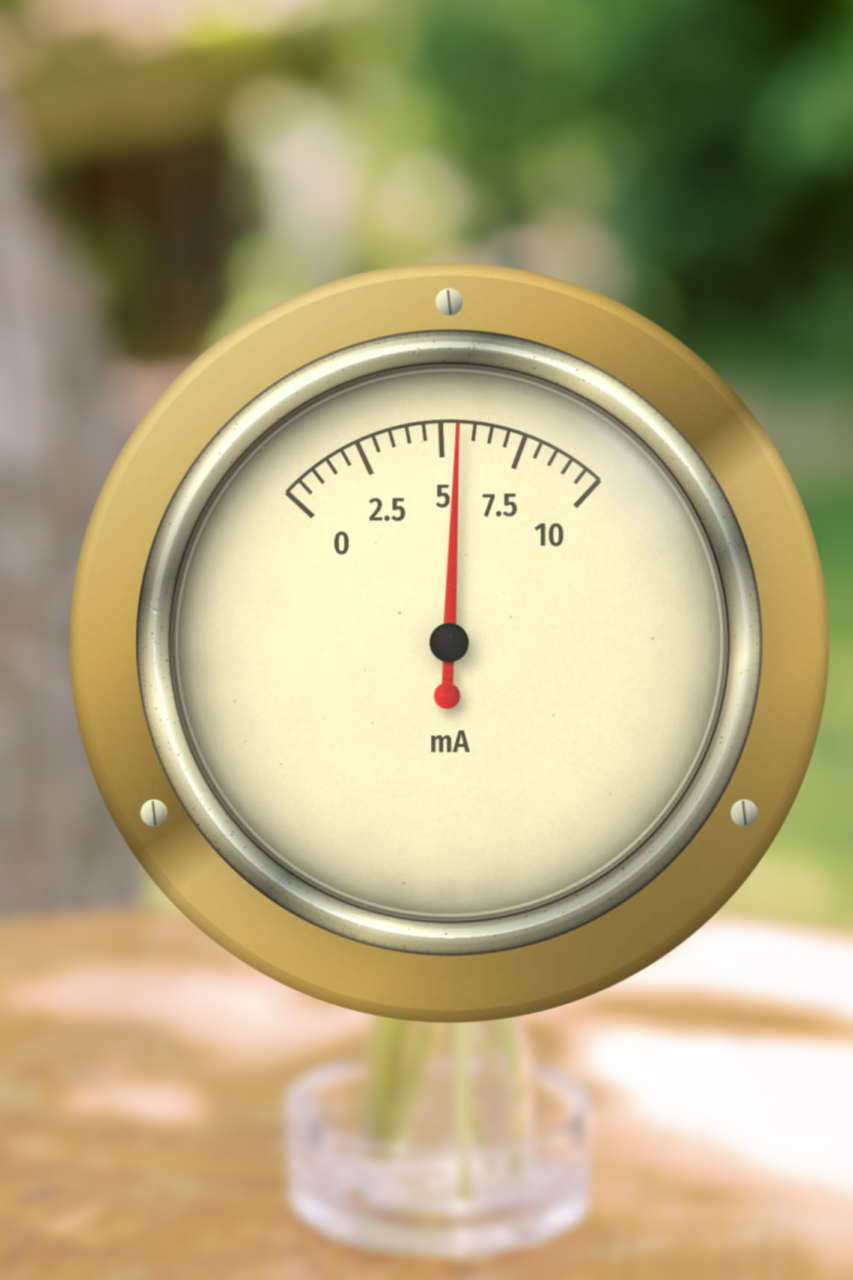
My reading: {"value": 5.5, "unit": "mA"}
